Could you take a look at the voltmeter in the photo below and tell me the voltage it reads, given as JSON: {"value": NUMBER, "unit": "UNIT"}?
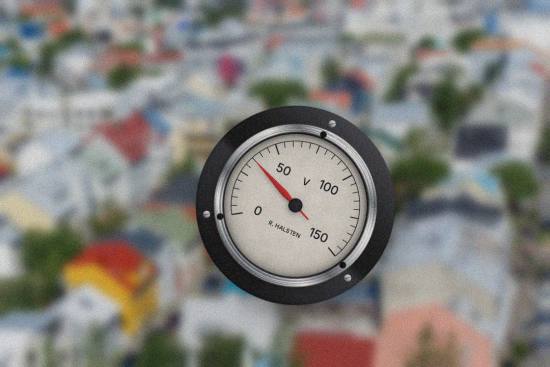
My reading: {"value": 35, "unit": "V"}
